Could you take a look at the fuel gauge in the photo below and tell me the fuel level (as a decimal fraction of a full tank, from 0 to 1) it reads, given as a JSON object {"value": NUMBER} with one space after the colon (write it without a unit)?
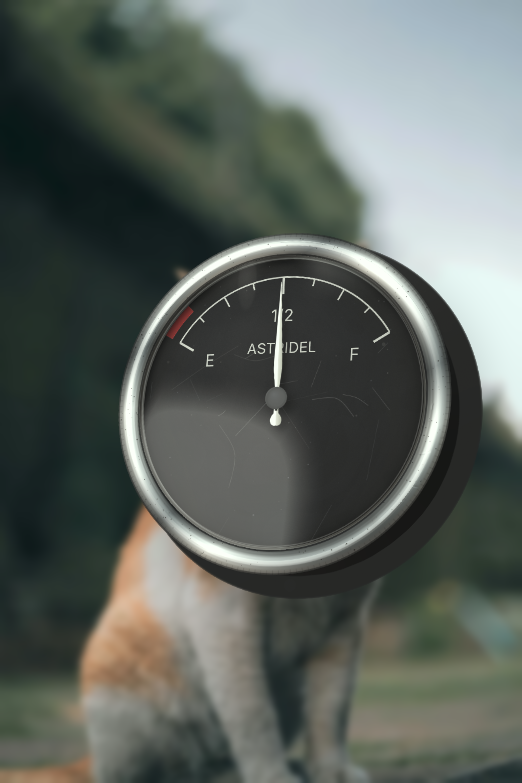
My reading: {"value": 0.5}
